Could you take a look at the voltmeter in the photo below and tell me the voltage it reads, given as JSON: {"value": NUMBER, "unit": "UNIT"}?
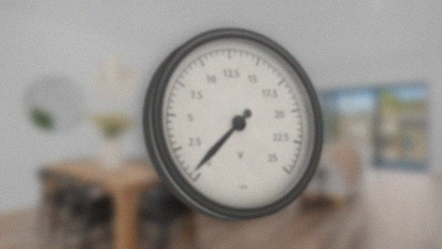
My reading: {"value": 0.5, "unit": "V"}
